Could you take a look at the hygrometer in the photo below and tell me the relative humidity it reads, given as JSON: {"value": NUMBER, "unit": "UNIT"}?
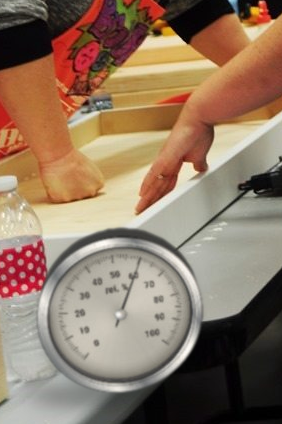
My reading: {"value": 60, "unit": "%"}
